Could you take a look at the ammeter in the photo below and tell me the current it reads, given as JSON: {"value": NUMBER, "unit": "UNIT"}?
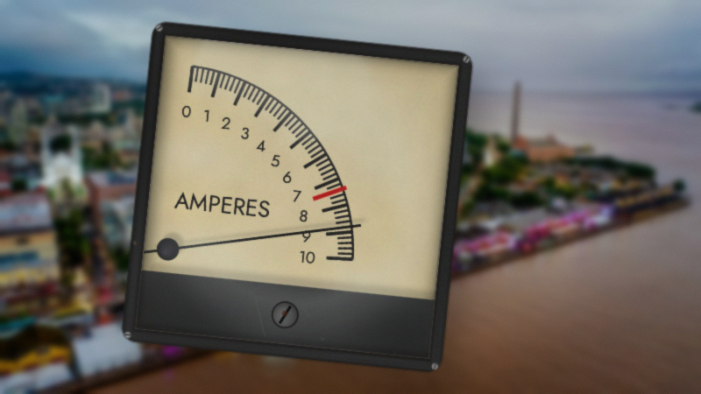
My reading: {"value": 8.8, "unit": "A"}
